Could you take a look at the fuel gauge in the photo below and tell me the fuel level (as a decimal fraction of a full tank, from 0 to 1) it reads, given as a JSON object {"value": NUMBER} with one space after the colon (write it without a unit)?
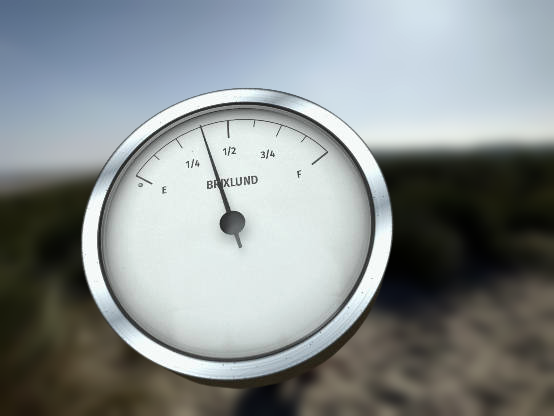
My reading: {"value": 0.375}
